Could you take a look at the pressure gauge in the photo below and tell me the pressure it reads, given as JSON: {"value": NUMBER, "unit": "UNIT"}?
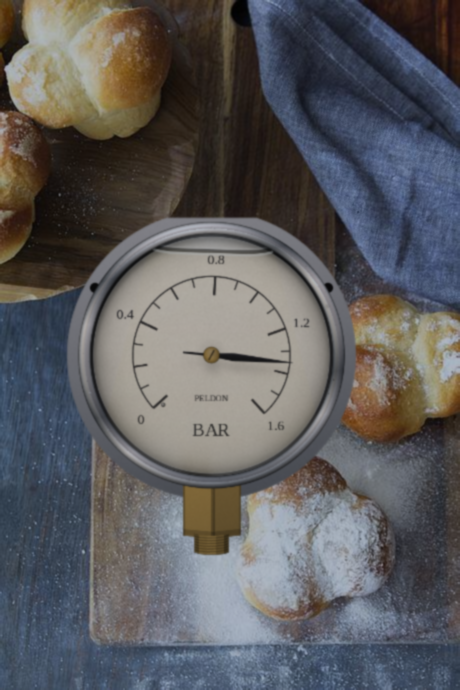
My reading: {"value": 1.35, "unit": "bar"}
